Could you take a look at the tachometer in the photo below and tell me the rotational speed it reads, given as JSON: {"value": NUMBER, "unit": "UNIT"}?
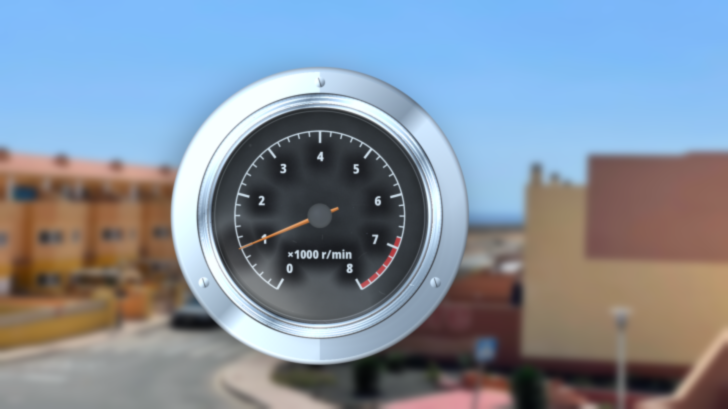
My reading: {"value": 1000, "unit": "rpm"}
